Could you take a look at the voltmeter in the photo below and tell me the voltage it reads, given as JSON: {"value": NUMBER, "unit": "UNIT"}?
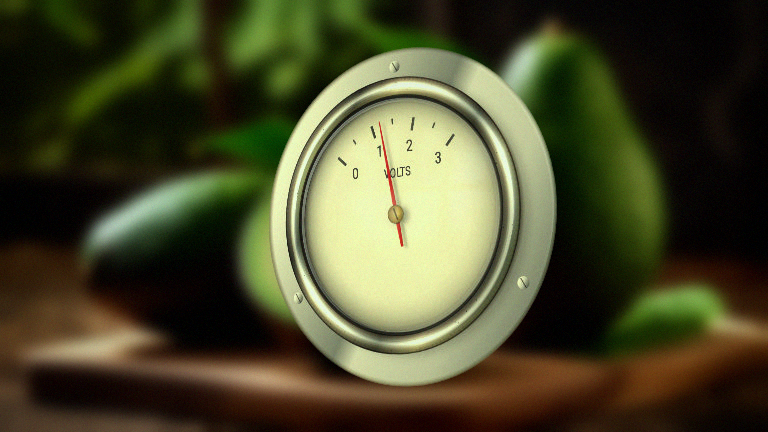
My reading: {"value": 1.25, "unit": "V"}
